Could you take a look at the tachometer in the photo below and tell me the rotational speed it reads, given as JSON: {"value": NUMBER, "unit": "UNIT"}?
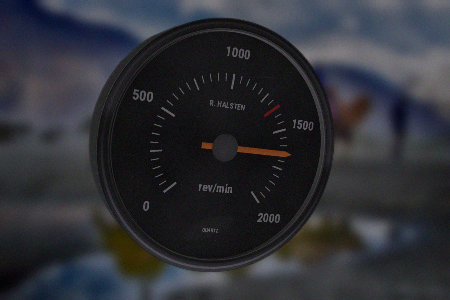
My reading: {"value": 1650, "unit": "rpm"}
